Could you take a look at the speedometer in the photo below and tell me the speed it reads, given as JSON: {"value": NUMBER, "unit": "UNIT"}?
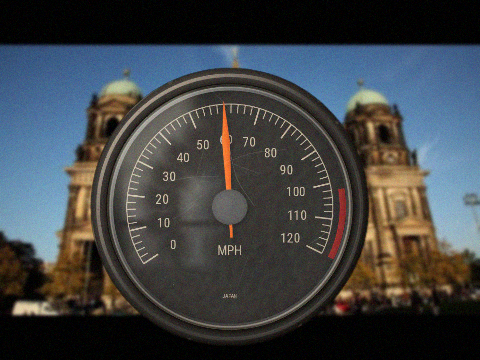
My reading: {"value": 60, "unit": "mph"}
